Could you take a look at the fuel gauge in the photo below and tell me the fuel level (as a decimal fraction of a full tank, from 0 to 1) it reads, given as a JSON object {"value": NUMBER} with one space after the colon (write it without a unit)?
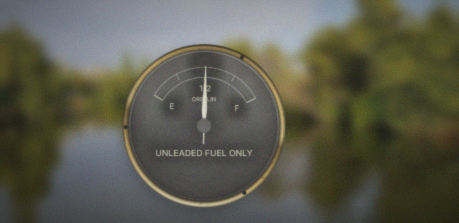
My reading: {"value": 0.5}
